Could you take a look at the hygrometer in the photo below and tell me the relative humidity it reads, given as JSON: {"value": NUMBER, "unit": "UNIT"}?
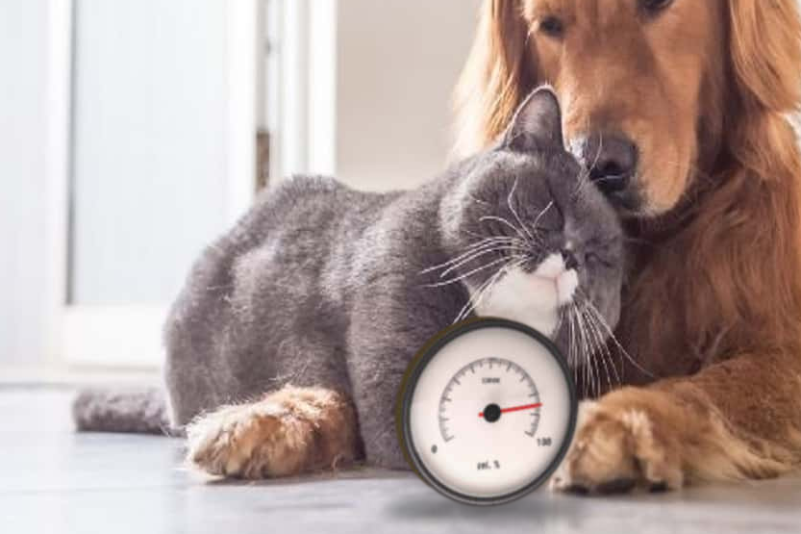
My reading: {"value": 85, "unit": "%"}
